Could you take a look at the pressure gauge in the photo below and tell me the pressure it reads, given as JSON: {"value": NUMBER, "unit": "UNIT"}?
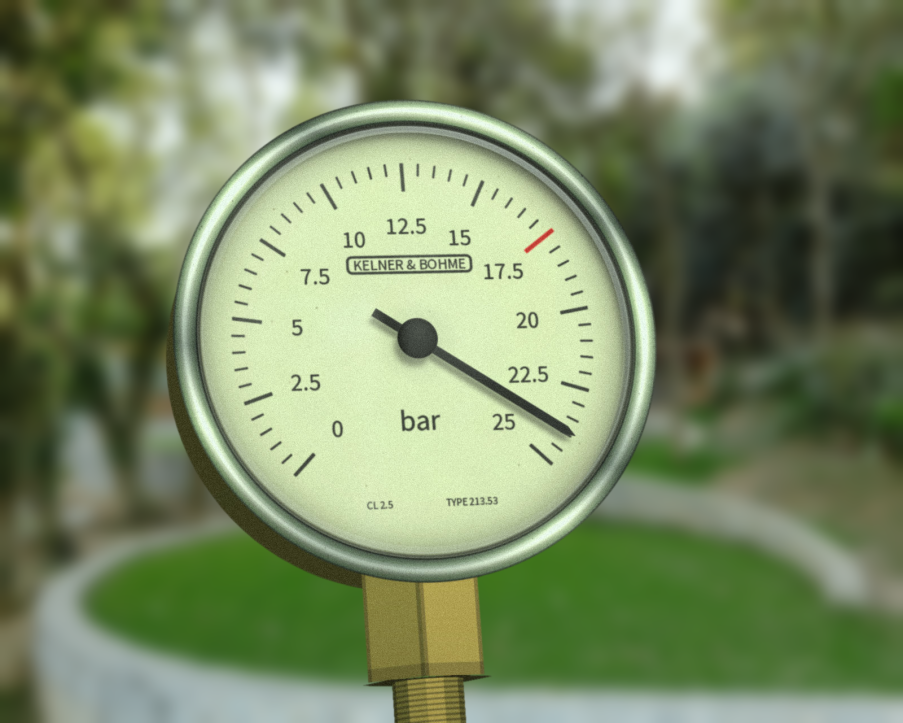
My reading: {"value": 24, "unit": "bar"}
